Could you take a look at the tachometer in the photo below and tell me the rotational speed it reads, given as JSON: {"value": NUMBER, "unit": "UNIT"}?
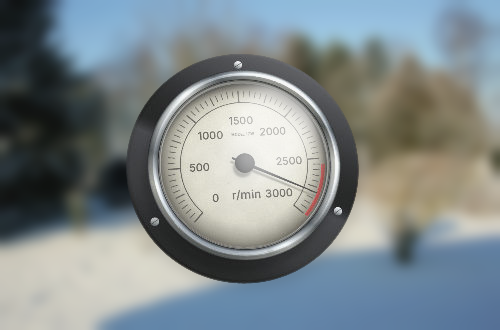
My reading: {"value": 2800, "unit": "rpm"}
